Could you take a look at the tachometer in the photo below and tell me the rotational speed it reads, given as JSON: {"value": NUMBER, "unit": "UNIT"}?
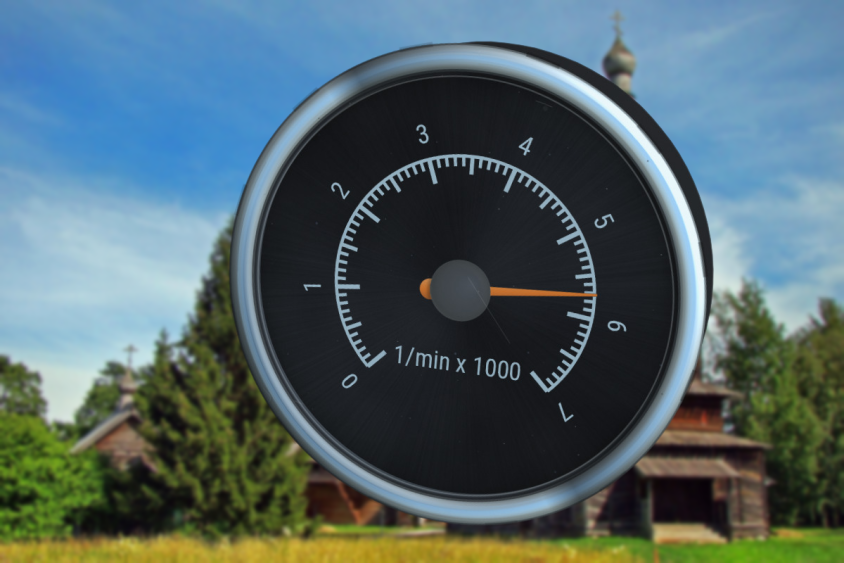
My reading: {"value": 5700, "unit": "rpm"}
